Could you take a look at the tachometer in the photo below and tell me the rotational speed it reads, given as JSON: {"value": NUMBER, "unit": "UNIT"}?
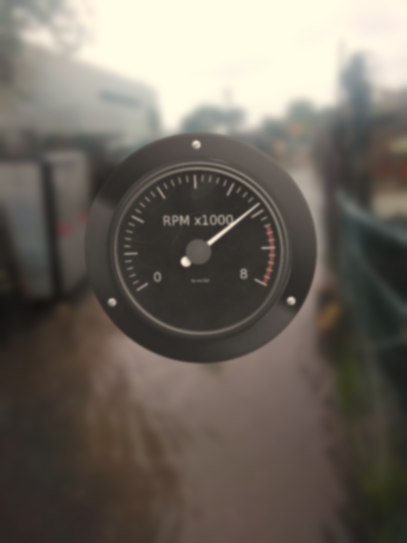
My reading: {"value": 5800, "unit": "rpm"}
